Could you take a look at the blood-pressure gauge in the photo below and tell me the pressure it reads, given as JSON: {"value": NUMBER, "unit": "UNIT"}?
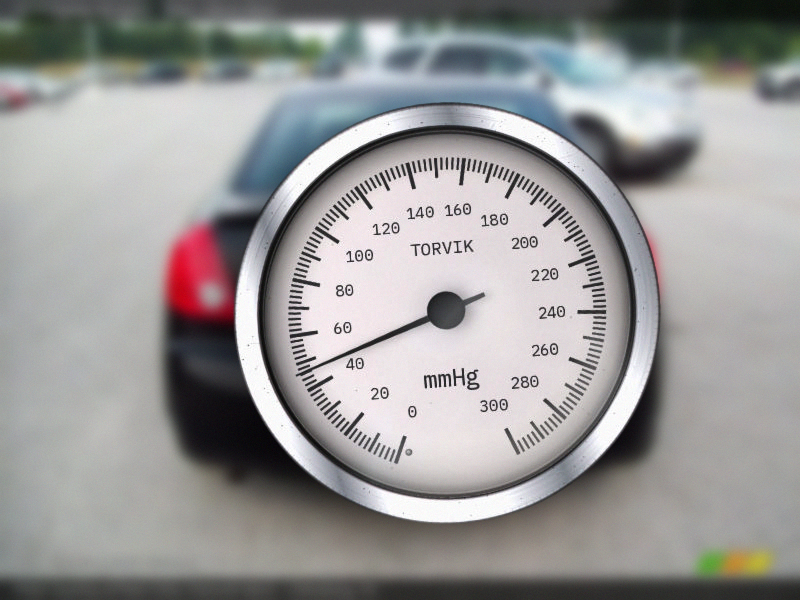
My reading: {"value": 46, "unit": "mmHg"}
